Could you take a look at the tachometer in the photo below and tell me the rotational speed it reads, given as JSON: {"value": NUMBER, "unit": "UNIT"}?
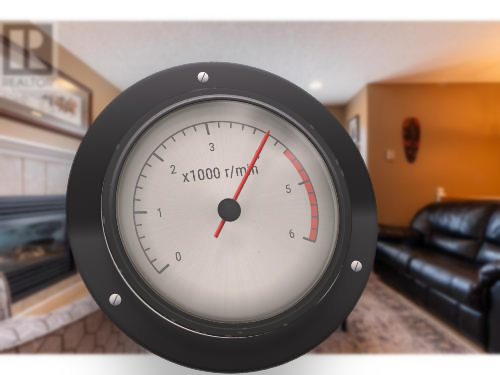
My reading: {"value": 4000, "unit": "rpm"}
